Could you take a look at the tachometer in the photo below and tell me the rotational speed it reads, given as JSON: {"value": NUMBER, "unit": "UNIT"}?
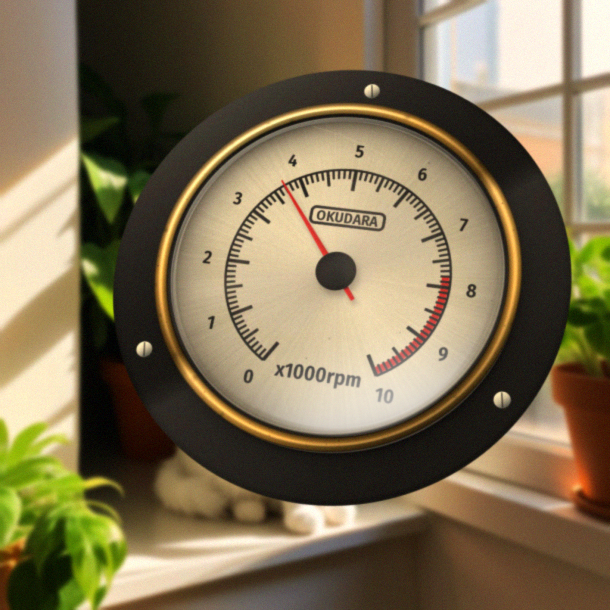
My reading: {"value": 3700, "unit": "rpm"}
